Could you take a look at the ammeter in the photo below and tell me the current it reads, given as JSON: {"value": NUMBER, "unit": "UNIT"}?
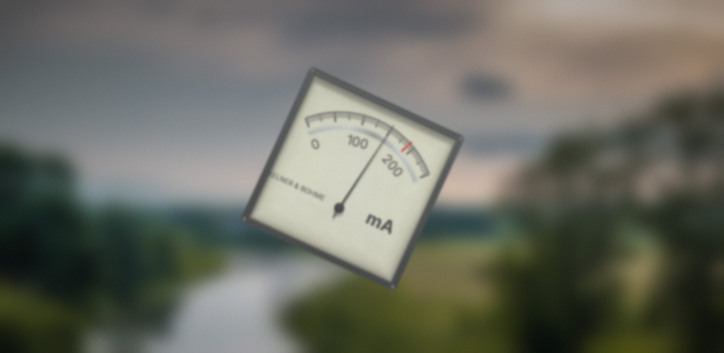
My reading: {"value": 150, "unit": "mA"}
